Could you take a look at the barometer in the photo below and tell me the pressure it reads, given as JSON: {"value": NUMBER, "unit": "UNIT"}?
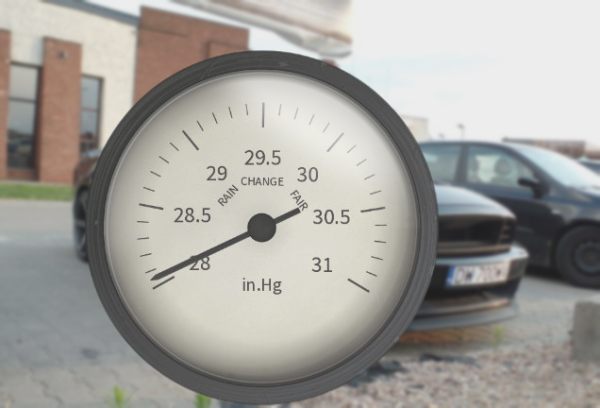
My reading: {"value": 28.05, "unit": "inHg"}
